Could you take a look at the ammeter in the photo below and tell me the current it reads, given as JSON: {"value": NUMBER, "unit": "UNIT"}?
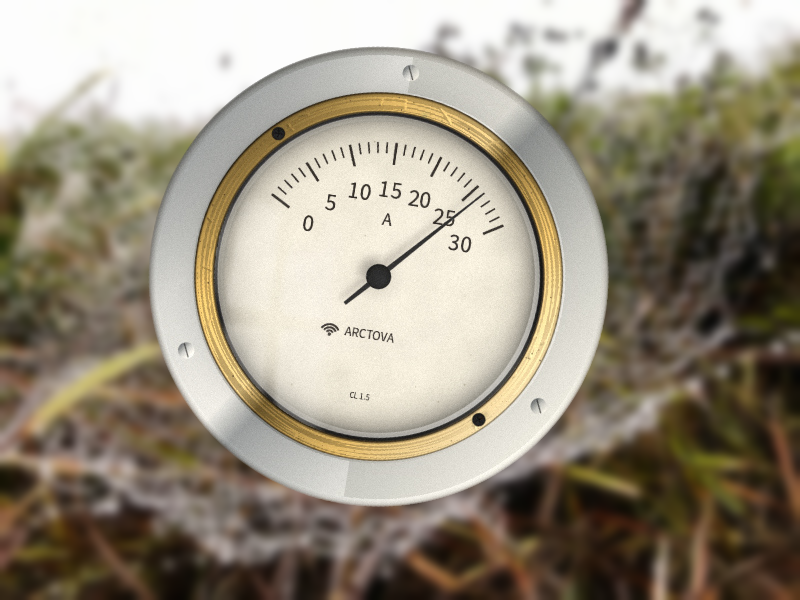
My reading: {"value": 26, "unit": "A"}
